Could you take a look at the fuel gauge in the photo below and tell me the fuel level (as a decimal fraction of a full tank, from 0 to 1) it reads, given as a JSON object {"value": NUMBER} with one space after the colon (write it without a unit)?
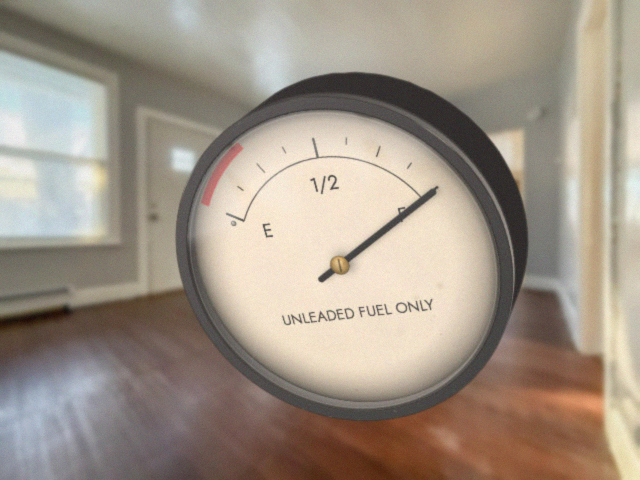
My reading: {"value": 1}
